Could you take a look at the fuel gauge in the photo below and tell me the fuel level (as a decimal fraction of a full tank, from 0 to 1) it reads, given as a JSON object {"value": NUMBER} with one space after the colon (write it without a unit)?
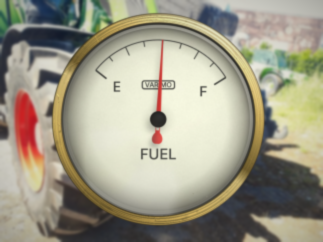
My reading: {"value": 0.5}
